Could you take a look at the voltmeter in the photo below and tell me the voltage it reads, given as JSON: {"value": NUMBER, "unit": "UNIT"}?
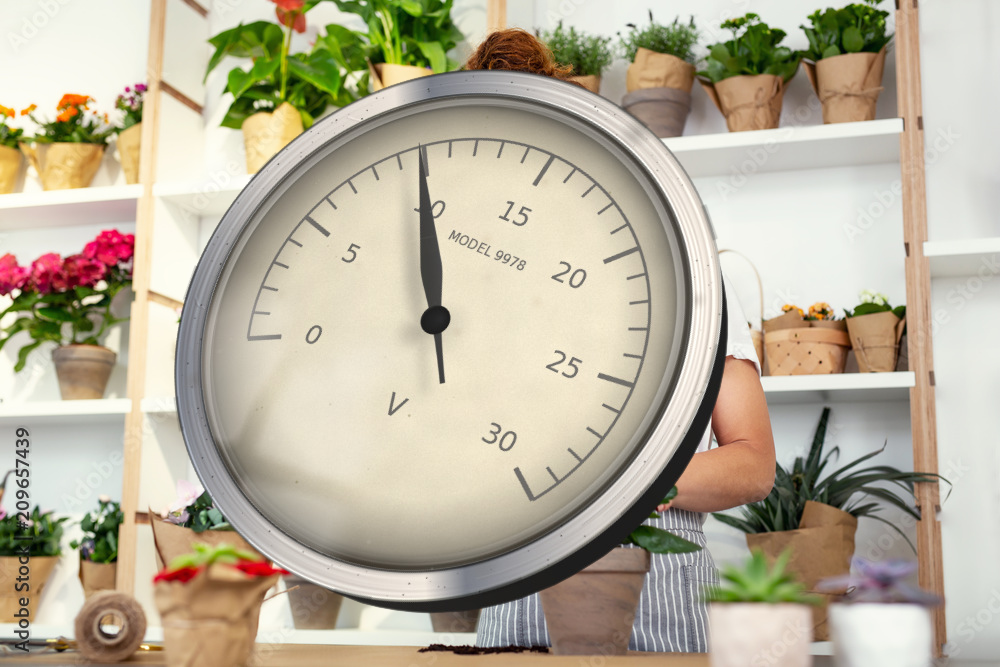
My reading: {"value": 10, "unit": "V"}
